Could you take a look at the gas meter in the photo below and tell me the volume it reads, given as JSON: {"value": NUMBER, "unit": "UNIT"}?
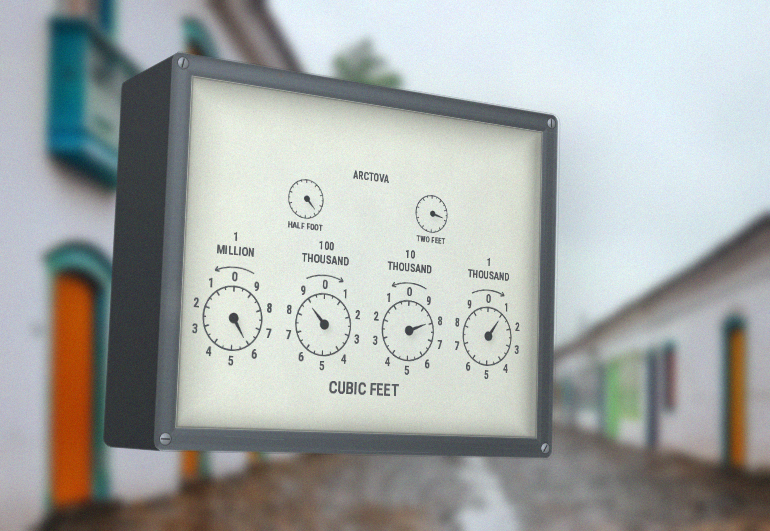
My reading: {"value": 588100, "unit": "ft³"}
